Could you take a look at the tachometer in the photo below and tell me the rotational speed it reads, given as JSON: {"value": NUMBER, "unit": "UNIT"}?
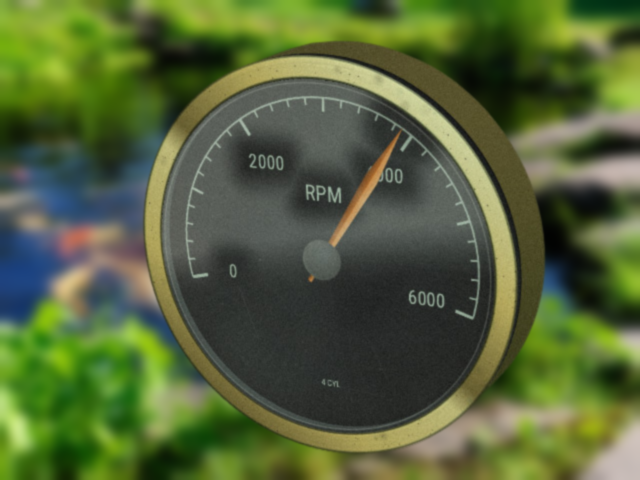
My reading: {"value": 3900, "unit": "rpm"}
